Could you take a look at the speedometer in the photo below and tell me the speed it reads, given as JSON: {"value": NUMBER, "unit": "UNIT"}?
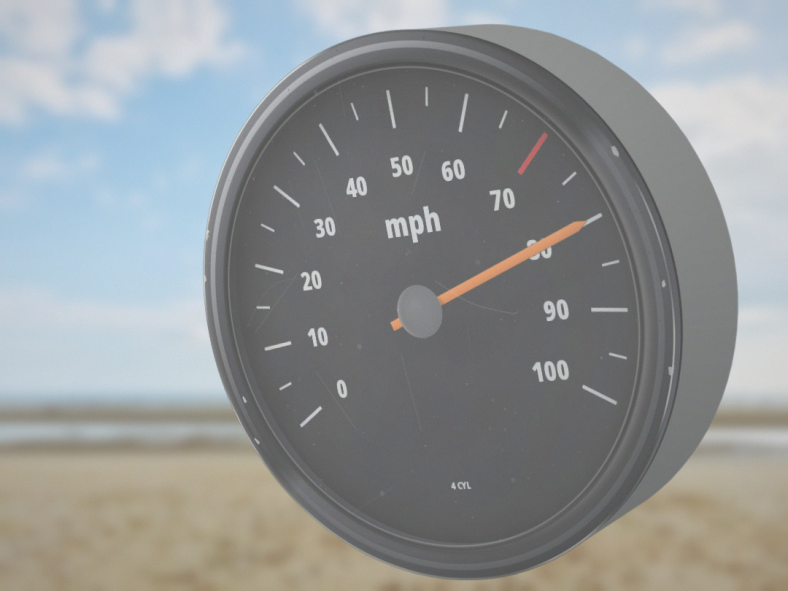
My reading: {"value": 80, "unit": "mph"}
